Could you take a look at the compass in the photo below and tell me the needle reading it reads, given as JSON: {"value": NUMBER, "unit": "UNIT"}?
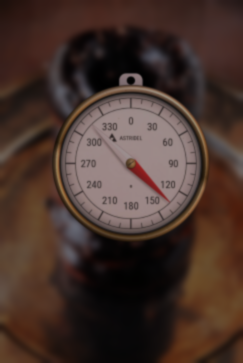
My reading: {"value": 135, "unit": "°"}
